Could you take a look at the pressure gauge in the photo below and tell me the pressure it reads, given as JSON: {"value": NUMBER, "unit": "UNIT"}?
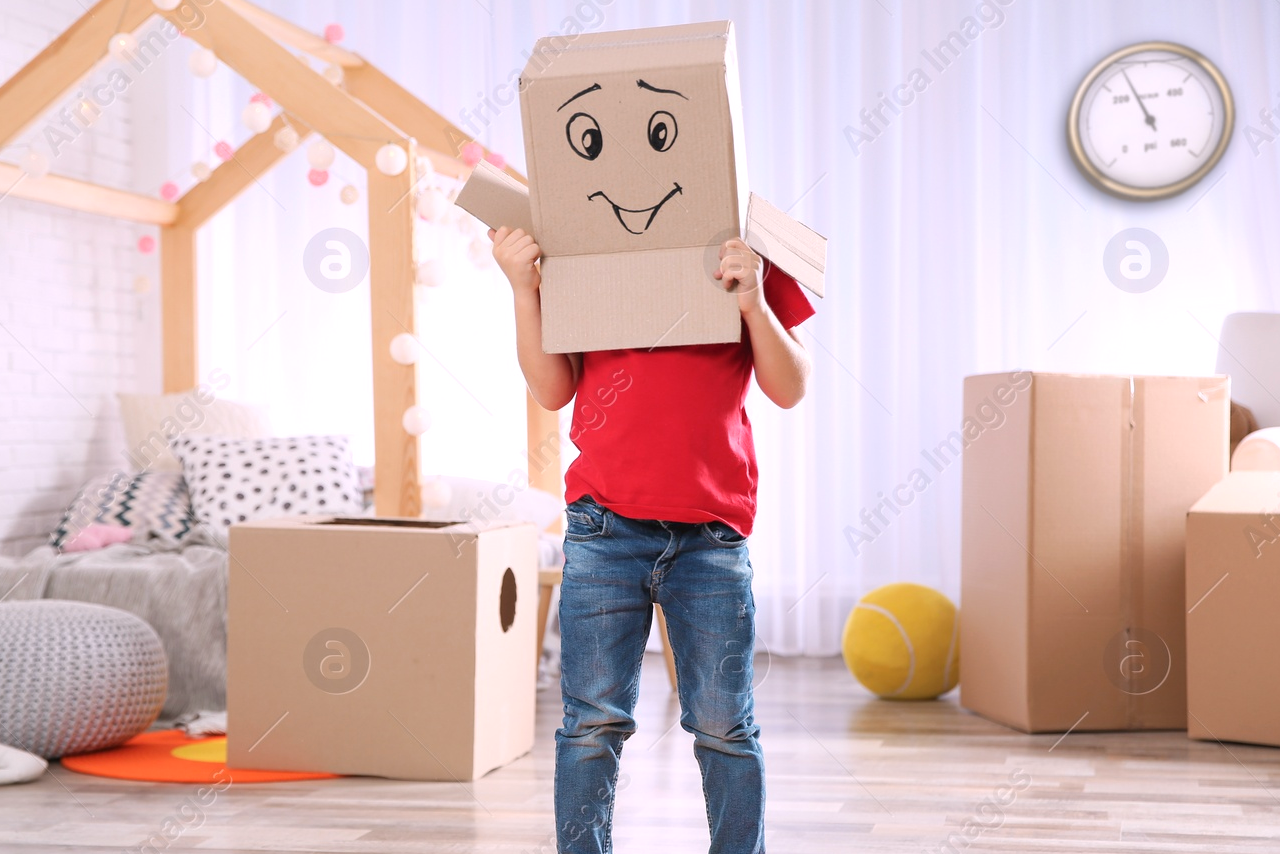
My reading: {"value": 250, "unit": "psi"}
